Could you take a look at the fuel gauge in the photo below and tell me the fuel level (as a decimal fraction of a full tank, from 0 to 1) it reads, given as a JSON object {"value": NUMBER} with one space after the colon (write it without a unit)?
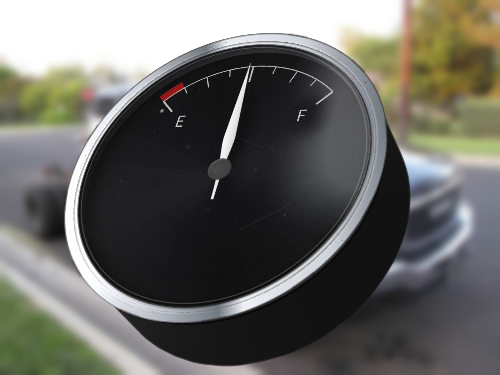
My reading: {"value": 0.5}
